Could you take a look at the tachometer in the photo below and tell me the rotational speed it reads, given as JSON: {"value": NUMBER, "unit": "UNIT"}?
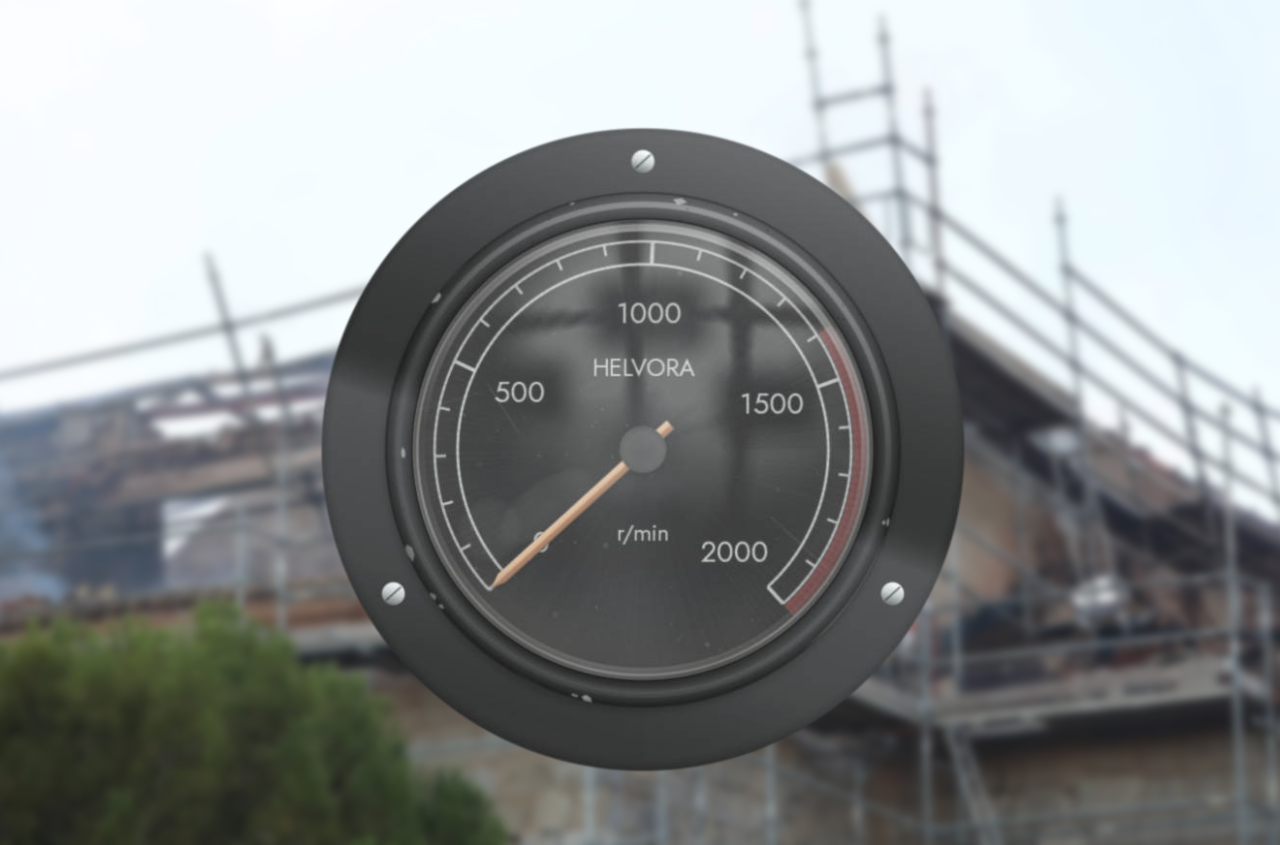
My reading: {"value": 0, "unit": "rpm"}
